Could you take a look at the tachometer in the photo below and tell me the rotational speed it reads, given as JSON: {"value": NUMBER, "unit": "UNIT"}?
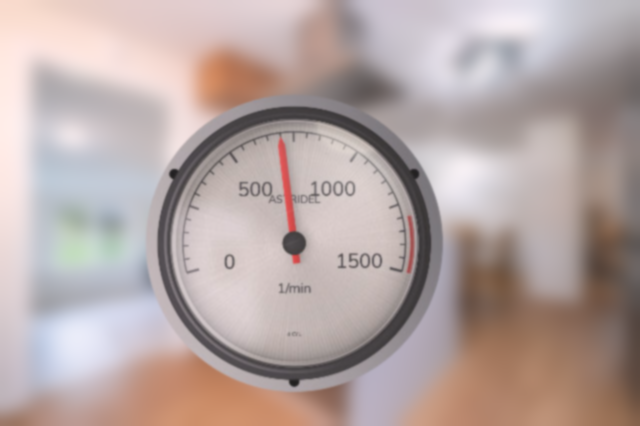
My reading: {"value": 700, "unit": "rpm"}
